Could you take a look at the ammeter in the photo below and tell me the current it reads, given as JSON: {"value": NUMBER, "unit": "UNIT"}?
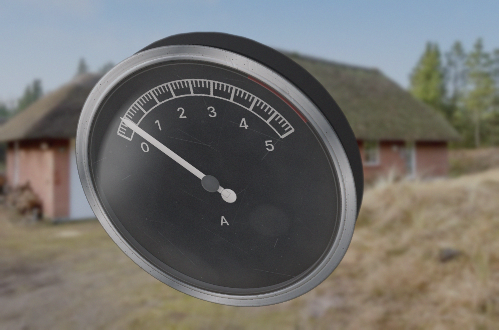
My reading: {"value": 0.5, "unit": "A"}
